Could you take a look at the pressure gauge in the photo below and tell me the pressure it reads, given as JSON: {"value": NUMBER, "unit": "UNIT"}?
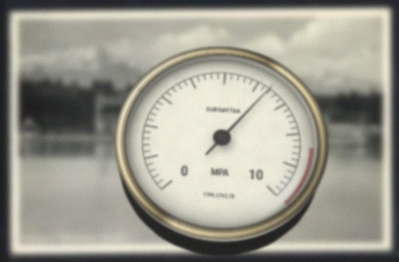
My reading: {"value": 6.4, "unit": "MPa"}
